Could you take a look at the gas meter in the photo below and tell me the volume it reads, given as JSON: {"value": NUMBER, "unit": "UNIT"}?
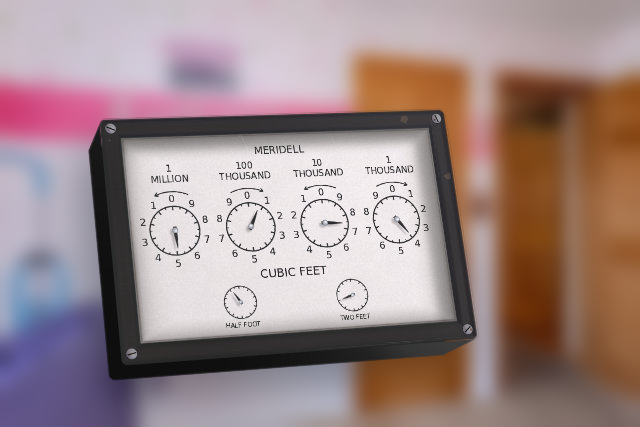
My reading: {"value": 507400, "unit": "ft³"}
